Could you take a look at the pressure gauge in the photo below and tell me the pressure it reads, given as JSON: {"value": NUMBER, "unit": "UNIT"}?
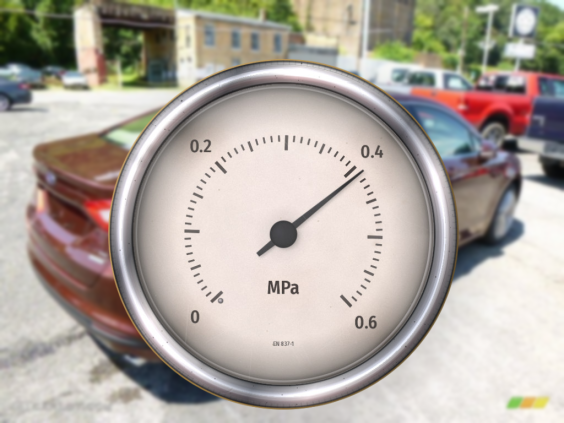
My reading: {"value": 0.41, "unit": "MPa"}
